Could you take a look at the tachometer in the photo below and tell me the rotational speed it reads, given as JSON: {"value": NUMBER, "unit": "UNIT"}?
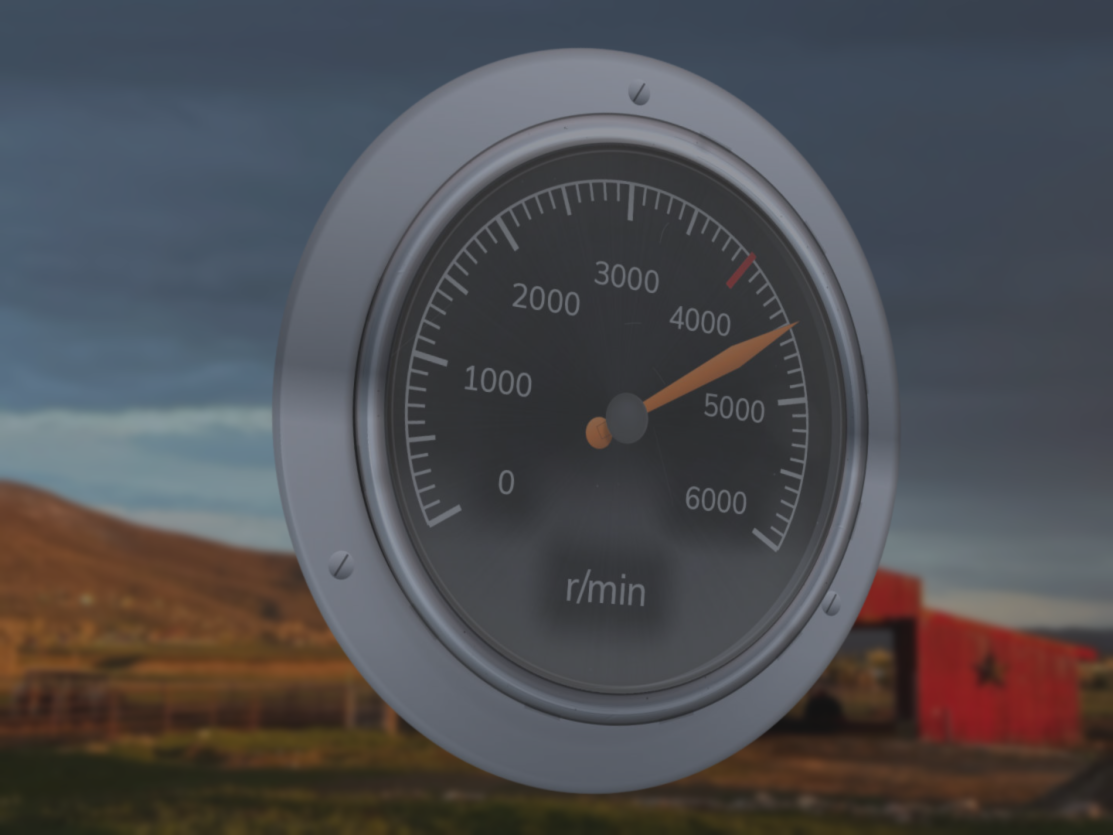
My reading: {"value": 4500, "unit": "rpm"}
